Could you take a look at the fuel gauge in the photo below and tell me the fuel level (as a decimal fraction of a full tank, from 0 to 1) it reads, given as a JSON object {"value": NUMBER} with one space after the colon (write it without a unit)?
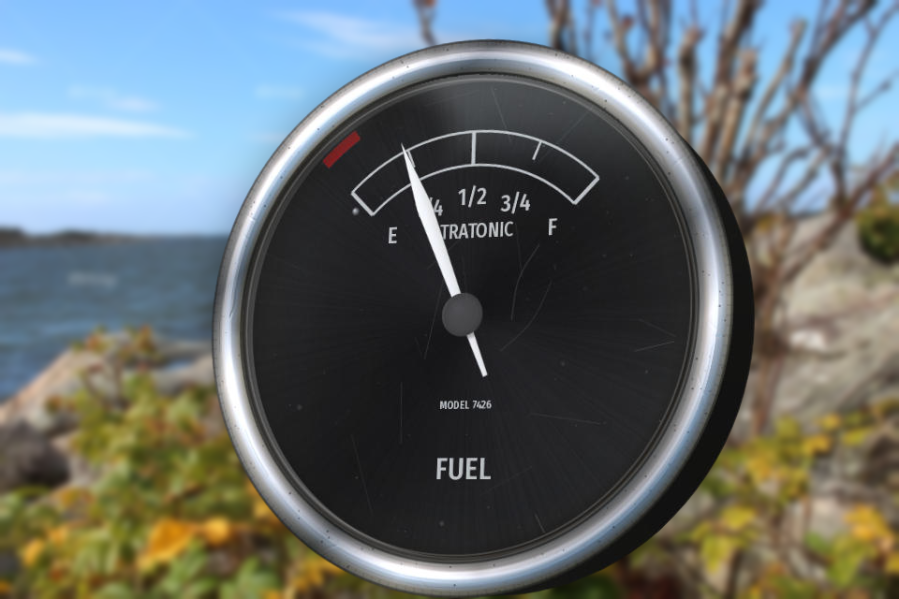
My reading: {"value": 0.25}
